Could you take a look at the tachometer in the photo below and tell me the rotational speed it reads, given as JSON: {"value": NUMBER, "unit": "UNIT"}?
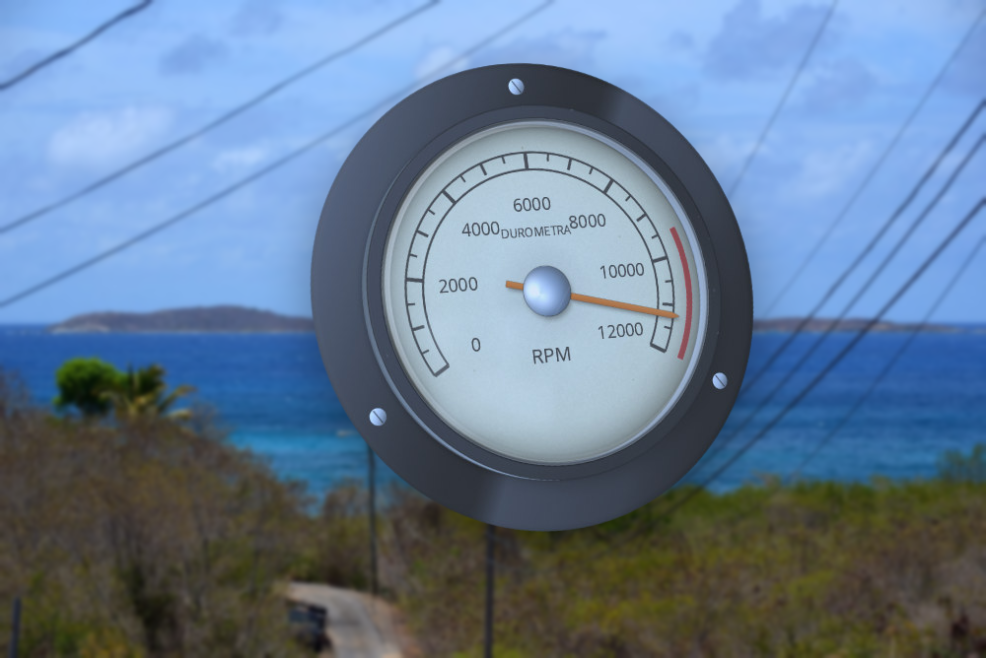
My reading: {"value": 11250, "unit": "rpm"}
